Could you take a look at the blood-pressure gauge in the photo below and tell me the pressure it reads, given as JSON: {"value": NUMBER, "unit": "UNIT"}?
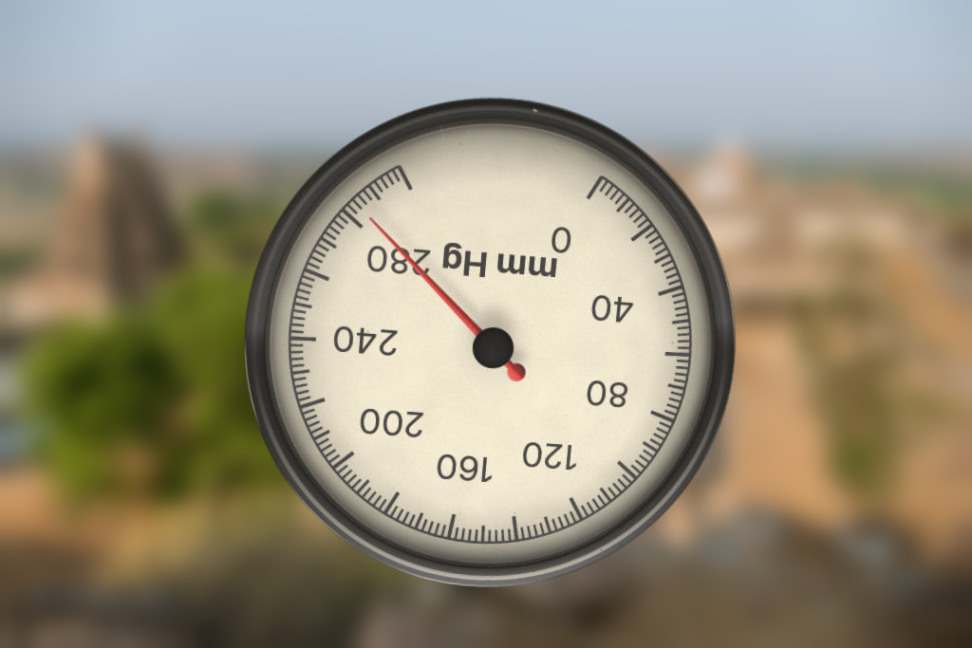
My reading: {"value": 284, "unit": "mmHg"}
